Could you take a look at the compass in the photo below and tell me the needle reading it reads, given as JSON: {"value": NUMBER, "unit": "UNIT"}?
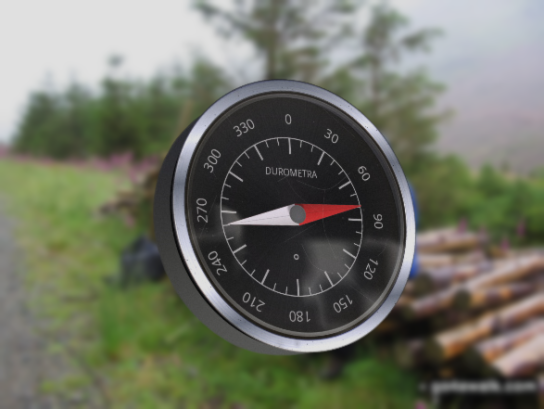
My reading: {"value": 80, "unit": "°"}
